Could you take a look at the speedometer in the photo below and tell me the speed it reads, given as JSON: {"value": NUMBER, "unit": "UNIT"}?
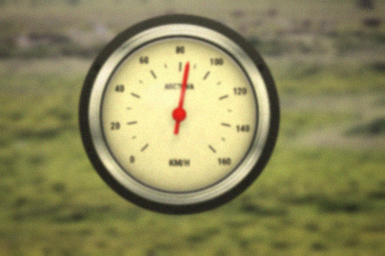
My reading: {"value": 85, "unit": "km/h"}
